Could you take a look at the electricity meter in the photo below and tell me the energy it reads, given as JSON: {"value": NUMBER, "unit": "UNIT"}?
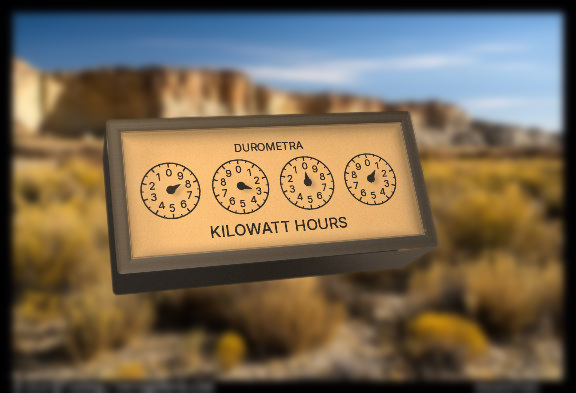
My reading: {"value": 8301, "unit": "kWh"}
